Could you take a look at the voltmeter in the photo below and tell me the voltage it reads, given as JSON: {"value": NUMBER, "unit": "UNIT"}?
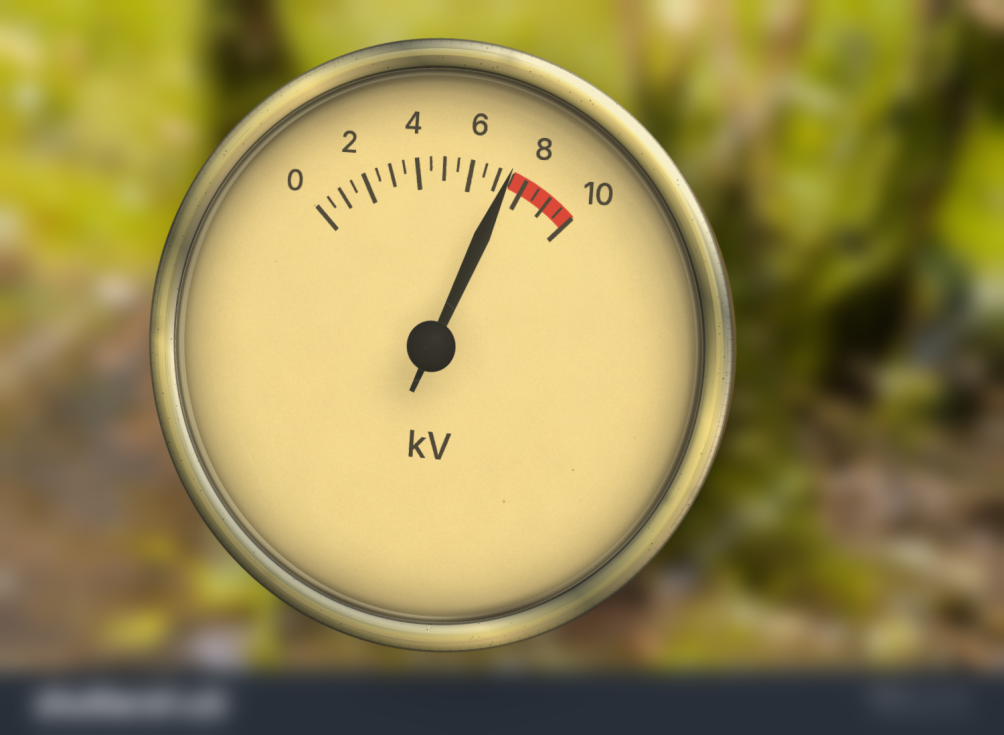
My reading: {"value": 7.5, "unit": "kV"}
